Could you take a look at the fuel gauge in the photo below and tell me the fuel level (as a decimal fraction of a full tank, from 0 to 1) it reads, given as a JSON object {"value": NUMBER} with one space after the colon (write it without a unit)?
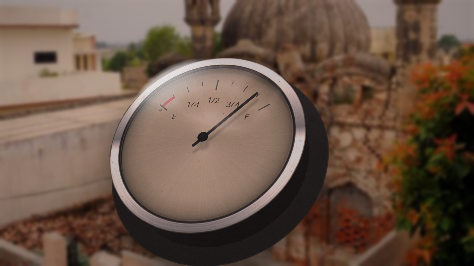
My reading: {"value": 0.875}
